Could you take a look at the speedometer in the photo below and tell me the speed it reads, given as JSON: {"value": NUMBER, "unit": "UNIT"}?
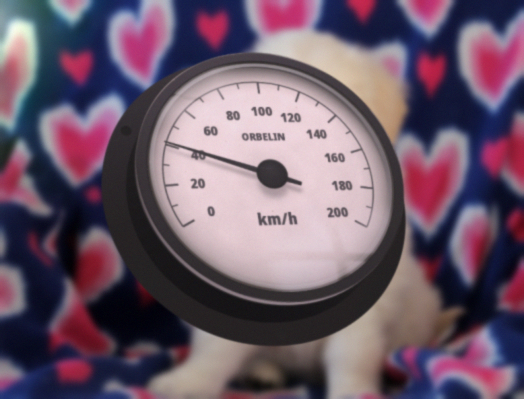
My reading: {"value": 40, "unit": "km/h"}
